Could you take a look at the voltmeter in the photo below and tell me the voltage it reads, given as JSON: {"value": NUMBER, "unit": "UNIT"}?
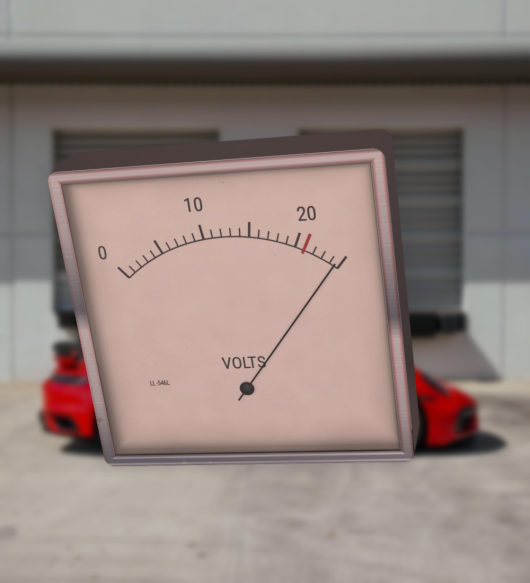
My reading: {"value": 24.5, "unit": "V"}
